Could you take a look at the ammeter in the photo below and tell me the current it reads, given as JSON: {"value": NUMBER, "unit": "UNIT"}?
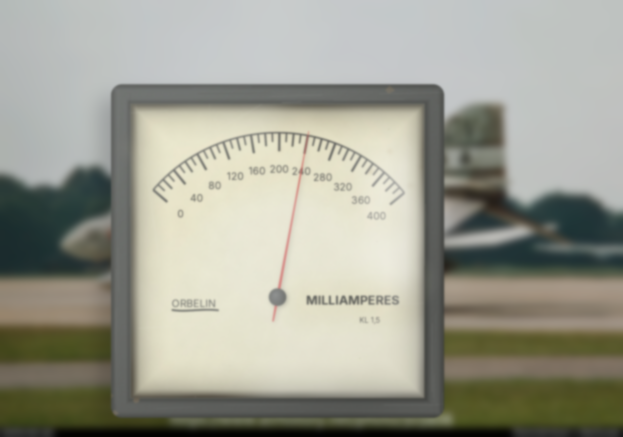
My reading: {"value": 240, "unit": "mA"}
